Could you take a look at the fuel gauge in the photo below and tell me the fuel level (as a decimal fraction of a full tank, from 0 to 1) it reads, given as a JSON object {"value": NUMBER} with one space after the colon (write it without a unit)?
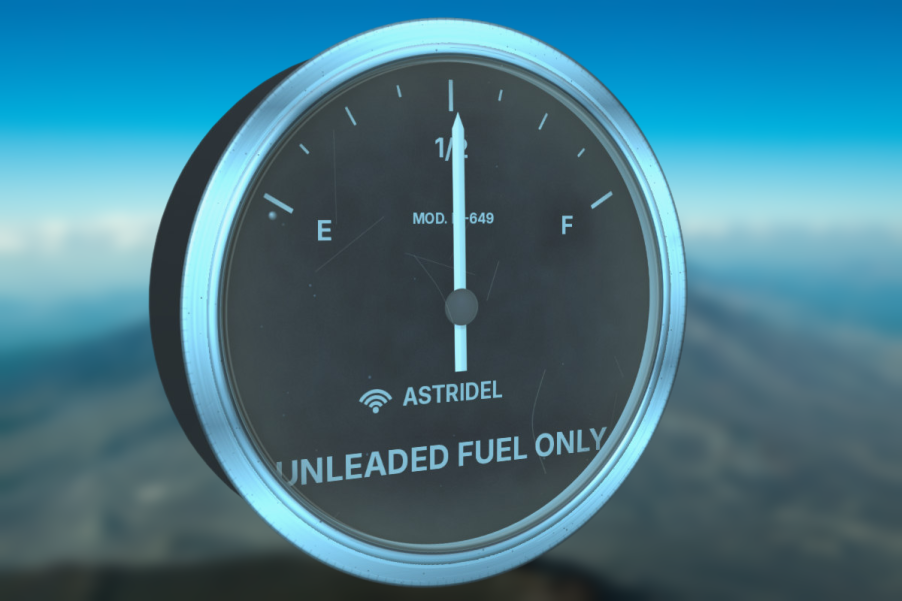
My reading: {"value": 0.5}
